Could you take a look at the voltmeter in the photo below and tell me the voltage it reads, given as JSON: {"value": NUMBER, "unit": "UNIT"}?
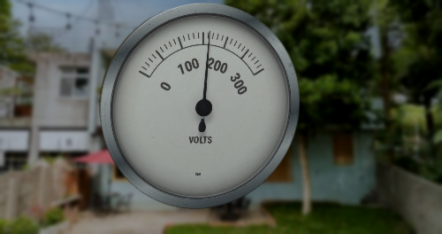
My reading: {"value": 160, "unit": "V"}
